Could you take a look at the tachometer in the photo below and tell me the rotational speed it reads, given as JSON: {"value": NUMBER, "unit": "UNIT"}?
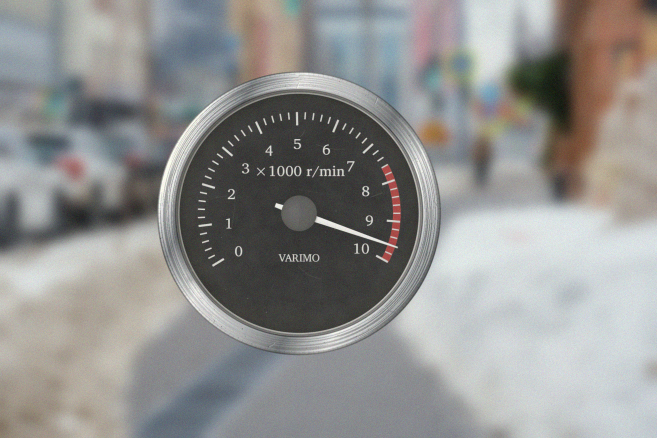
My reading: {"value": 9600, "unit": "rpm"}
